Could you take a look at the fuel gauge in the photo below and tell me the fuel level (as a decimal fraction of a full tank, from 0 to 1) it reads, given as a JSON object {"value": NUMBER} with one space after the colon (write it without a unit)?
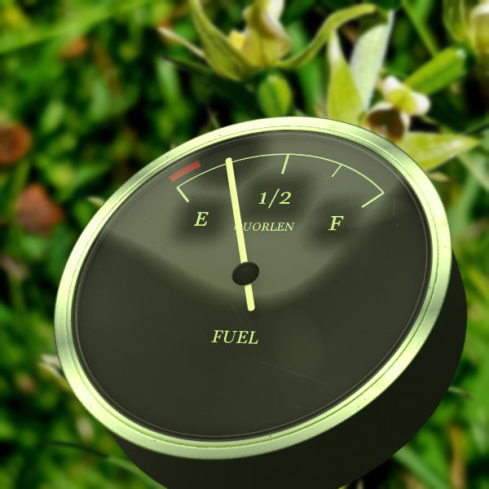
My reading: {"value": 0.25}
